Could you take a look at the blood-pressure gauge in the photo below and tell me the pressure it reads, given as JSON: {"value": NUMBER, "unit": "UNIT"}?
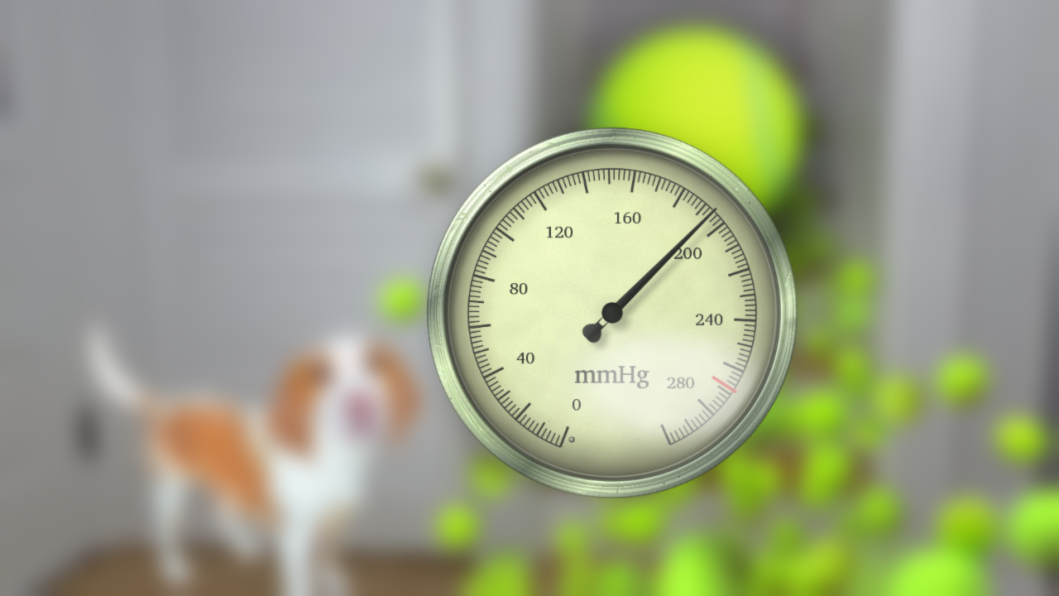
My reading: {"value": 194, "unit": "mmHg"}
